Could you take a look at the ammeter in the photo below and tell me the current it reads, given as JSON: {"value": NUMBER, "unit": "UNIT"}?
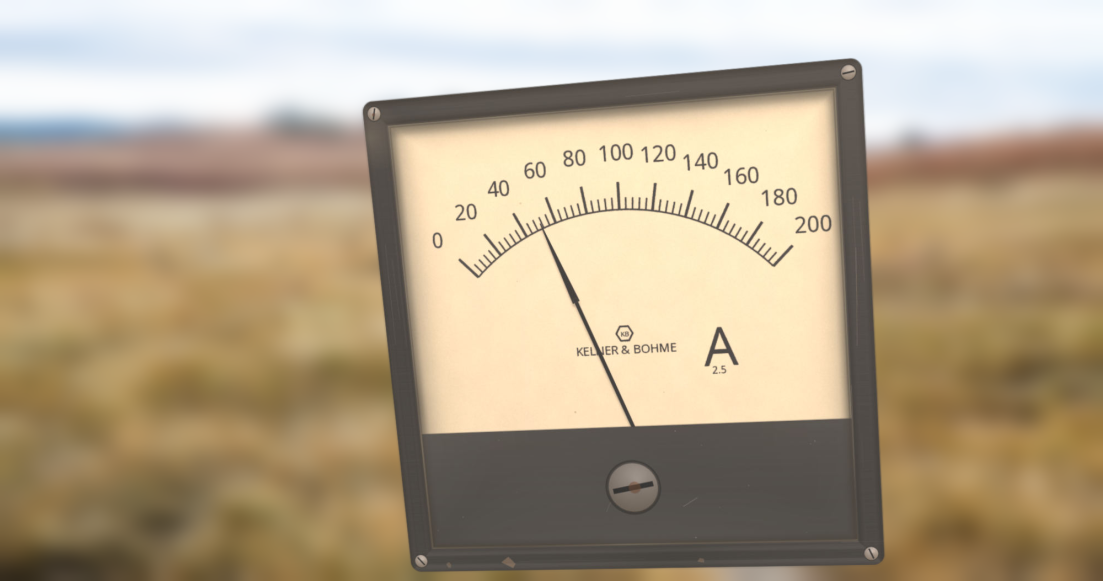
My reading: {"value": 52, "unit": "A"}
